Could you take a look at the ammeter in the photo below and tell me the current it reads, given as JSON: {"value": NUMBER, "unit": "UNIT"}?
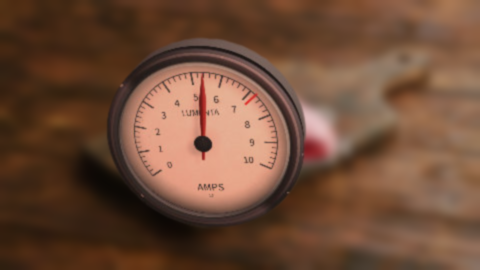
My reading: {"value": 5.4, "unit": "A"}
